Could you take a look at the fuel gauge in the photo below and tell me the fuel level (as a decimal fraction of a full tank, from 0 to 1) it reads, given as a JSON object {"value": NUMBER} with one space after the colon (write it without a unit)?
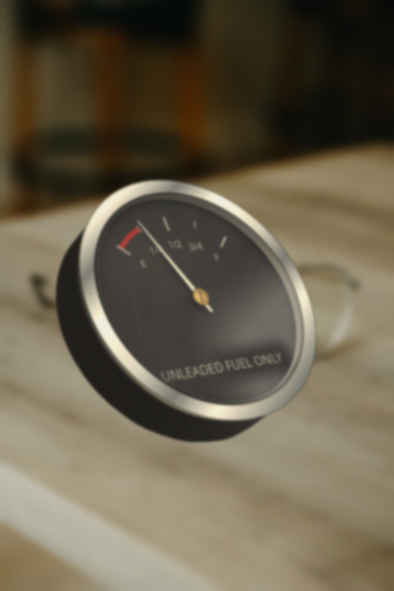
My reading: {"value": 0.25}
